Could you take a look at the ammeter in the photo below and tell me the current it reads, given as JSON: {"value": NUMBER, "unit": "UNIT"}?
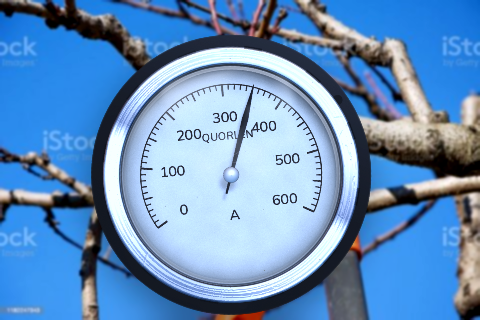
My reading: {"value": 350, "unit": "A"}
